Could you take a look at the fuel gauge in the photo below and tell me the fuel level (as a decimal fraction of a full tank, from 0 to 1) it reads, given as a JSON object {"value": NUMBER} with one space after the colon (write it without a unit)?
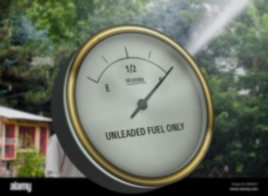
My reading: {"value": 1}
